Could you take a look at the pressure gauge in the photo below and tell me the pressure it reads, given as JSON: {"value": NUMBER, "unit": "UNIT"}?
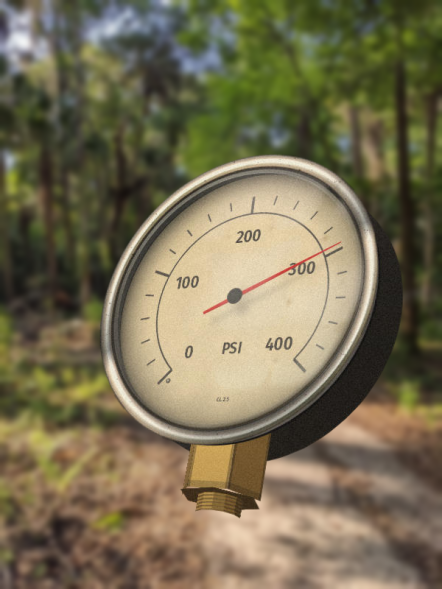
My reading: {"value": 300, "unit": "psi"}
